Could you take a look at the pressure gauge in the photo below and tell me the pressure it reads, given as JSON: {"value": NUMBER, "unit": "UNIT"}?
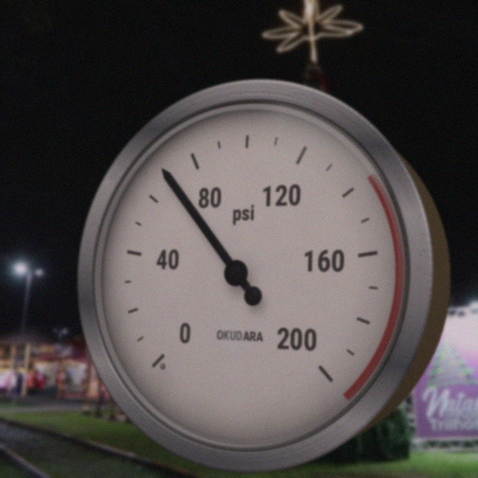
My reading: {"value": 70, "unit": "psi"}
